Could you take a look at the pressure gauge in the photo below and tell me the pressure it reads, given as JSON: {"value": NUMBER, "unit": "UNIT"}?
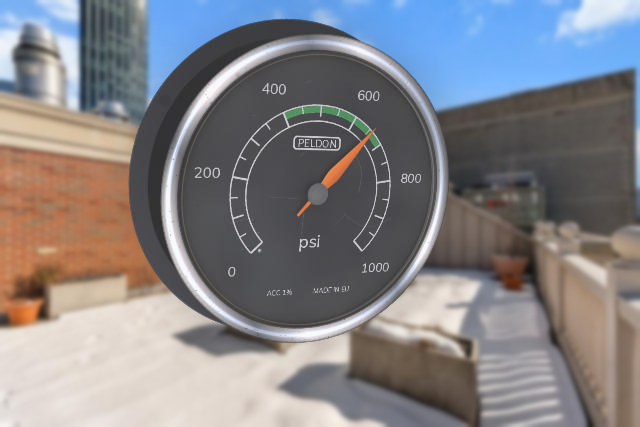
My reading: {"value": 650, "unit": "psi"}
